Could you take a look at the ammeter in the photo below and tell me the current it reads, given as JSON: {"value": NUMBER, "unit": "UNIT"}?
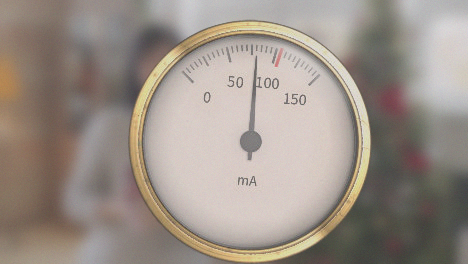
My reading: {"value": 80, "unit": "mA"}
